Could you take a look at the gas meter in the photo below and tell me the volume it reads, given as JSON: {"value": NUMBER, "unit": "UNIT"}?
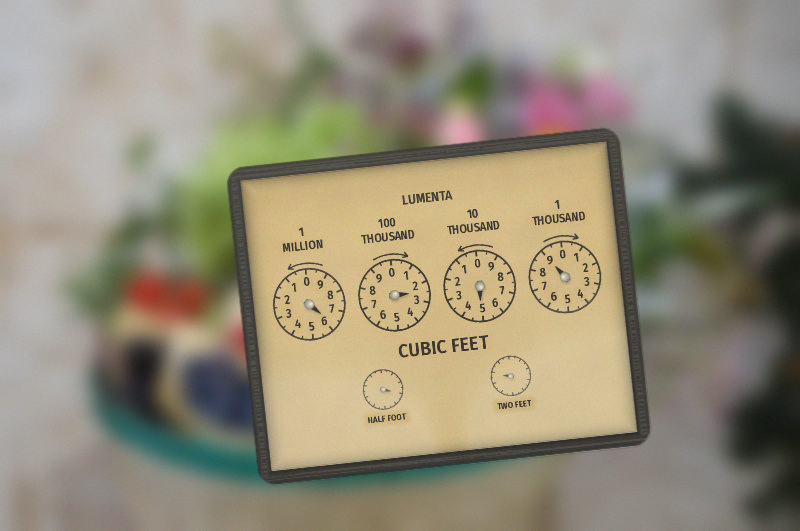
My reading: {"value": 624900, "unit": "ft³"}
